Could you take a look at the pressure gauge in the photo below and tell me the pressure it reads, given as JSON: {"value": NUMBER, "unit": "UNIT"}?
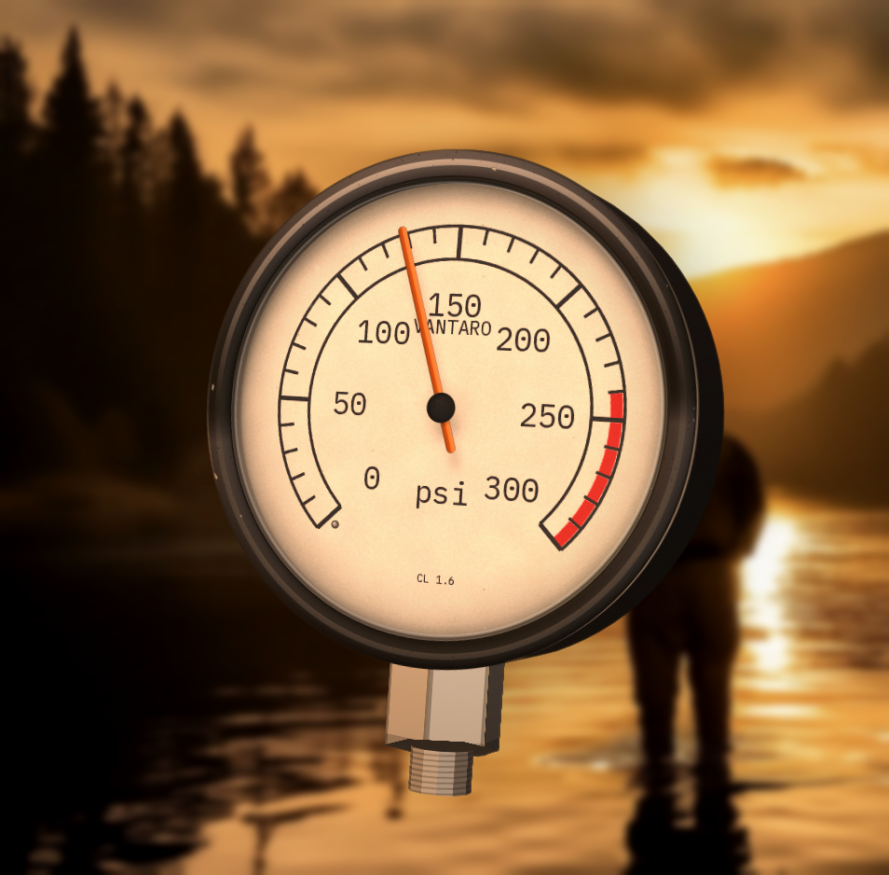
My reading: {"value": 130, "unit": "psi"}
